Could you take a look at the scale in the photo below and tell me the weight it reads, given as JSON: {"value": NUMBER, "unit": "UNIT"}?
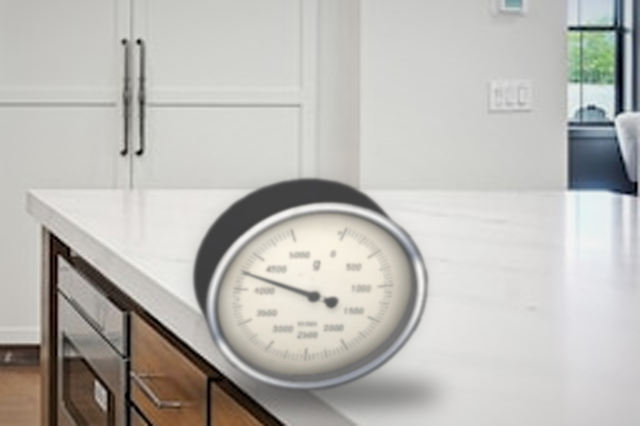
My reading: {"value": 4250, "unit": "g"}
